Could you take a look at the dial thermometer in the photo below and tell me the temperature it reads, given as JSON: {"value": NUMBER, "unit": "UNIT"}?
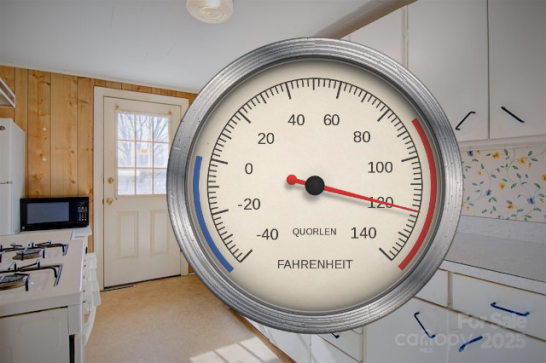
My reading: {"value": 120, "unit": "°F"}
